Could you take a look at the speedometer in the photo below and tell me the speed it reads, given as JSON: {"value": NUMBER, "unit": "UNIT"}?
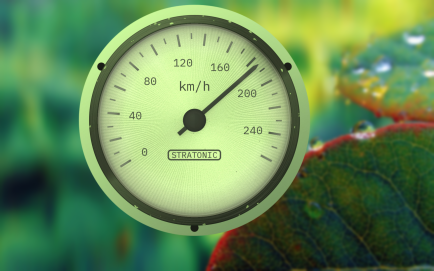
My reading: {"value": 185, "unit": "km/h"}
